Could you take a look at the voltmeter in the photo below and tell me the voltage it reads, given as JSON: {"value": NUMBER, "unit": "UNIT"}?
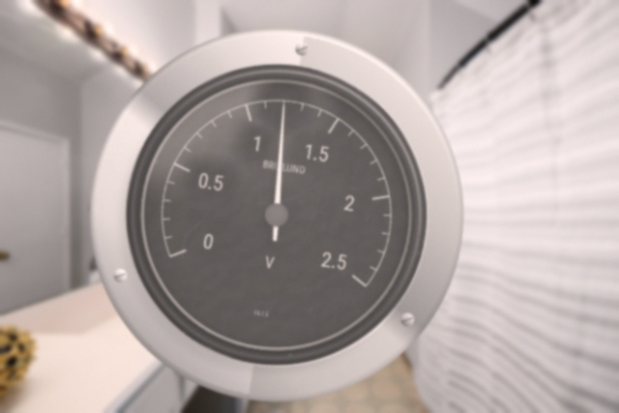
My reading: {"value": 1.2, "unit": "V"}
